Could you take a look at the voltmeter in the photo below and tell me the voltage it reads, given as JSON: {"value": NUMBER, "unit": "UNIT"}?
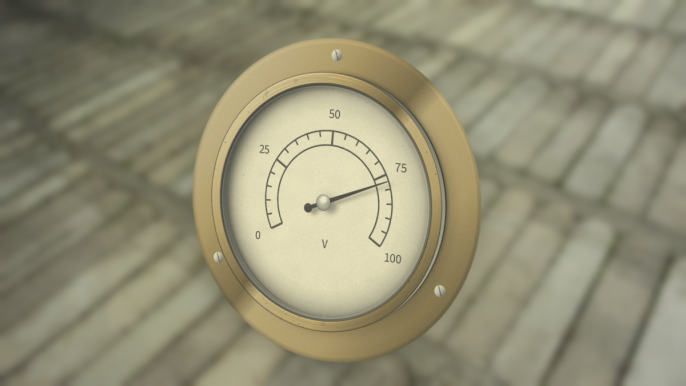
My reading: {"value": 77.5, "unit": "V"}
